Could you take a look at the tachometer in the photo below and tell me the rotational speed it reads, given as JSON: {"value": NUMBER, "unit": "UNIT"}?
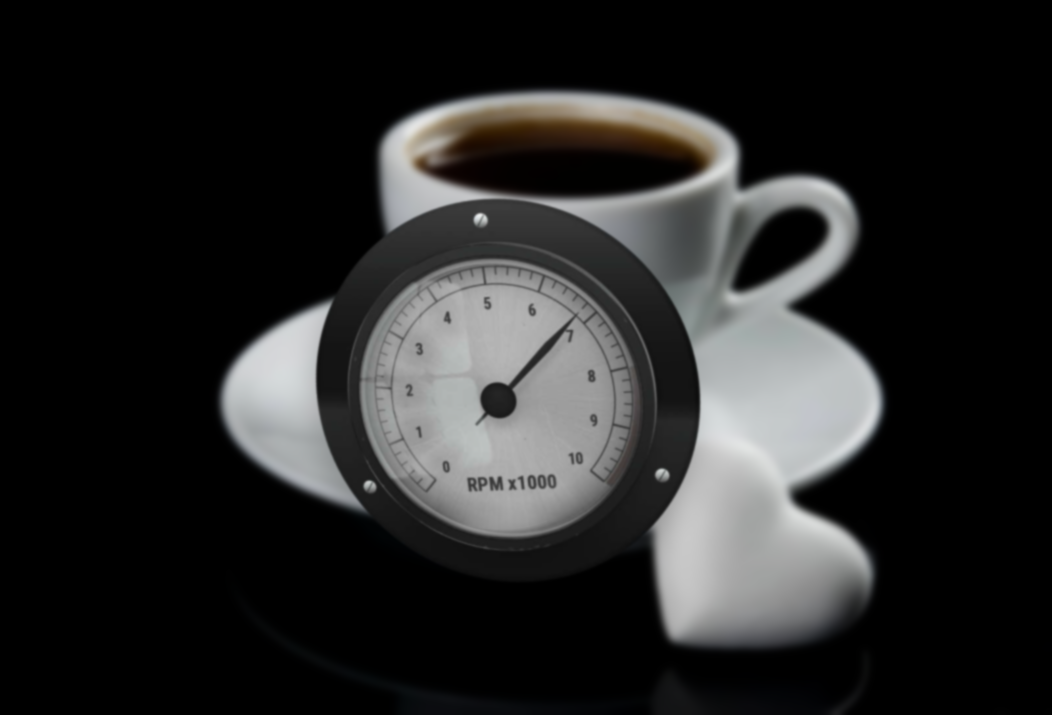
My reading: {"value": 6800, "unit": "rpm"}
